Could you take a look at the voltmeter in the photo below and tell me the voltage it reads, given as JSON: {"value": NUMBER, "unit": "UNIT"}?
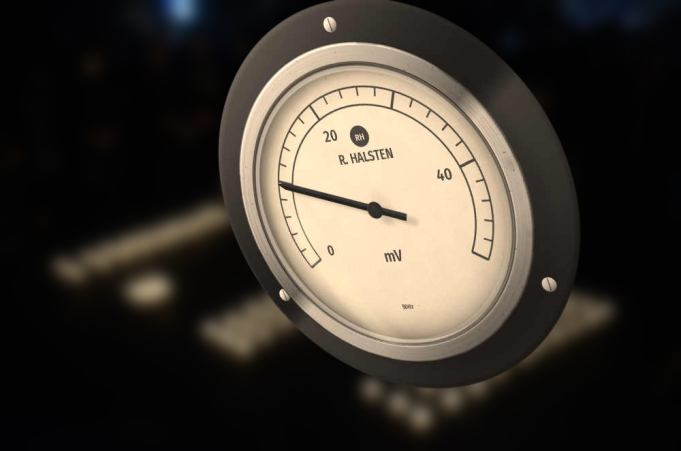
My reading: {"value": 10, "unit": "mV"}
